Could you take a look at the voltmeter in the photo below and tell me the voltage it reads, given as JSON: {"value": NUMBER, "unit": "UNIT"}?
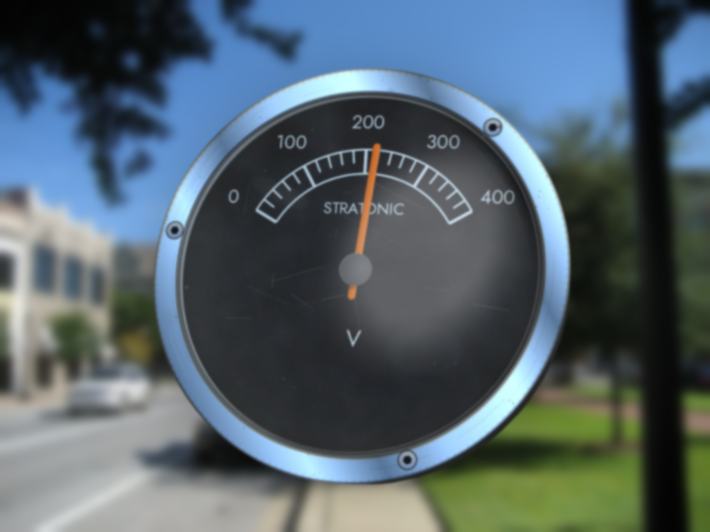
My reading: {"value": 220, "unit": "V"}
